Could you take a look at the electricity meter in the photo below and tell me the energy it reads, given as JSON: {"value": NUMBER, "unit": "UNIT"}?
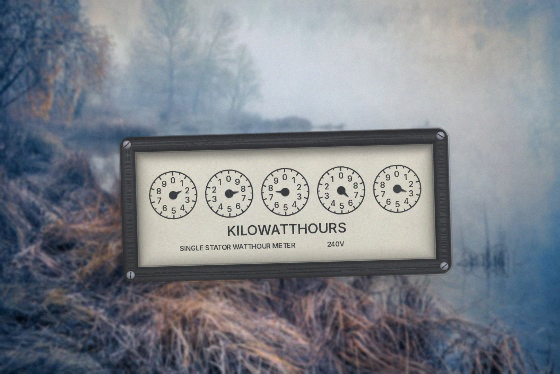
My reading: {"value": 17763, "unit": "kWh"}
